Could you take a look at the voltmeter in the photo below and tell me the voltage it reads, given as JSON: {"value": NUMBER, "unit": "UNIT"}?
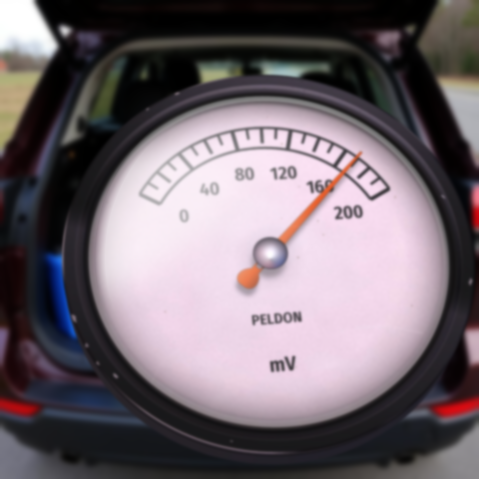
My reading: {"value": 170, "unit": "mV"}
